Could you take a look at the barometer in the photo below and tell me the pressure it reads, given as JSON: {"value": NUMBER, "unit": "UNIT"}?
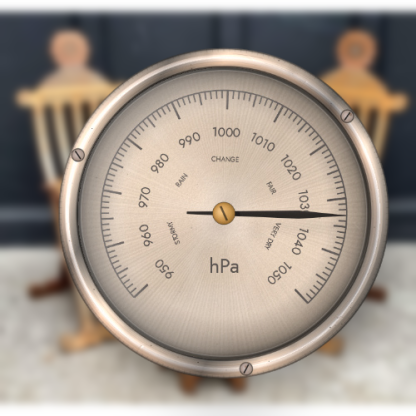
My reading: {"value": 1033, "unit": "hPa"}
